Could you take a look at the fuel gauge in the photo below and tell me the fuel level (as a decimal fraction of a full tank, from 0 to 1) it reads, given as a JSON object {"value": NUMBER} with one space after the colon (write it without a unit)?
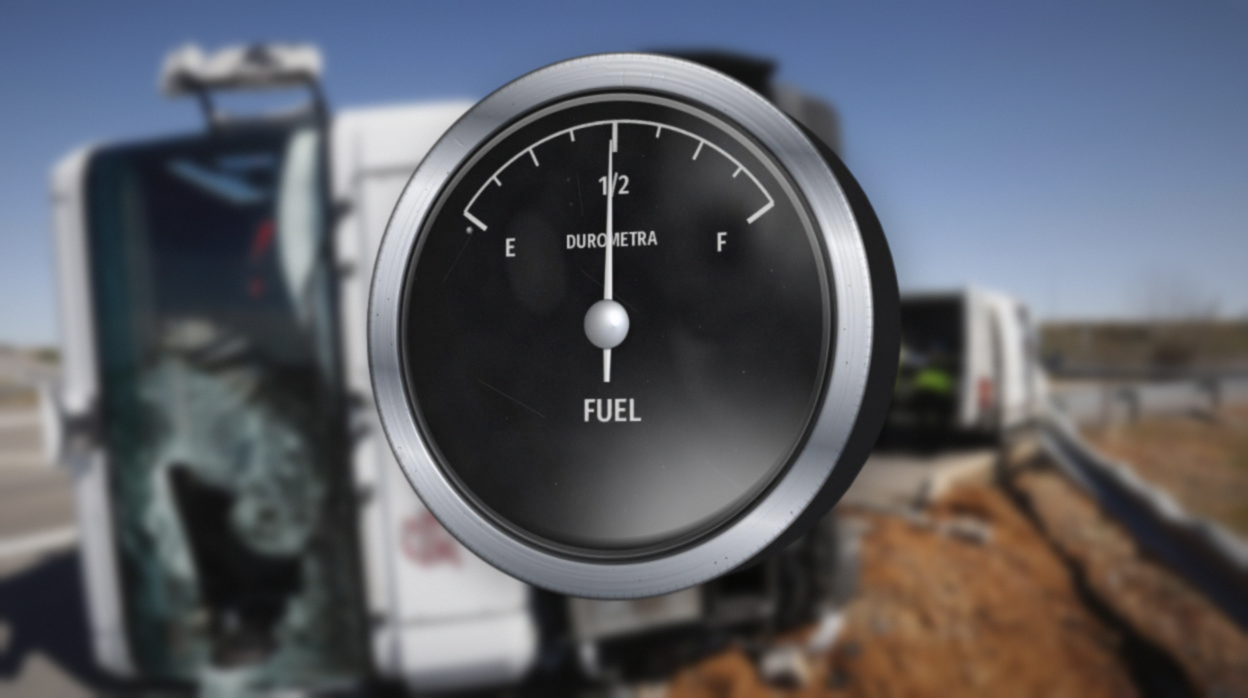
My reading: {"value": 0.5}
